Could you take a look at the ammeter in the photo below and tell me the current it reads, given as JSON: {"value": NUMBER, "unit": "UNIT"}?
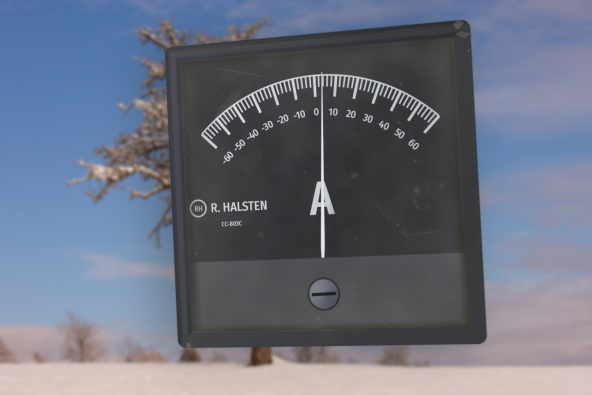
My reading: {"value": 4, "unit": "A"}
